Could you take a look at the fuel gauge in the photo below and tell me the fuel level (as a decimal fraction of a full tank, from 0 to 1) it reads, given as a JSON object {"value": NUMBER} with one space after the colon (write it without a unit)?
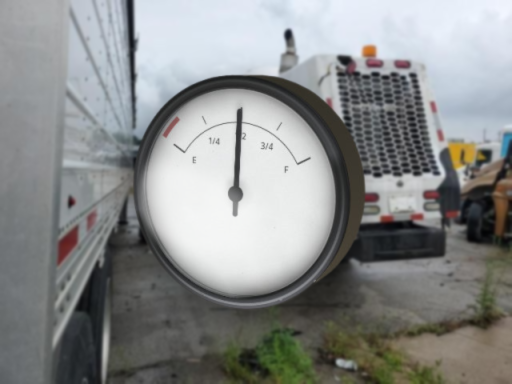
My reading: {"value": 0.5}
